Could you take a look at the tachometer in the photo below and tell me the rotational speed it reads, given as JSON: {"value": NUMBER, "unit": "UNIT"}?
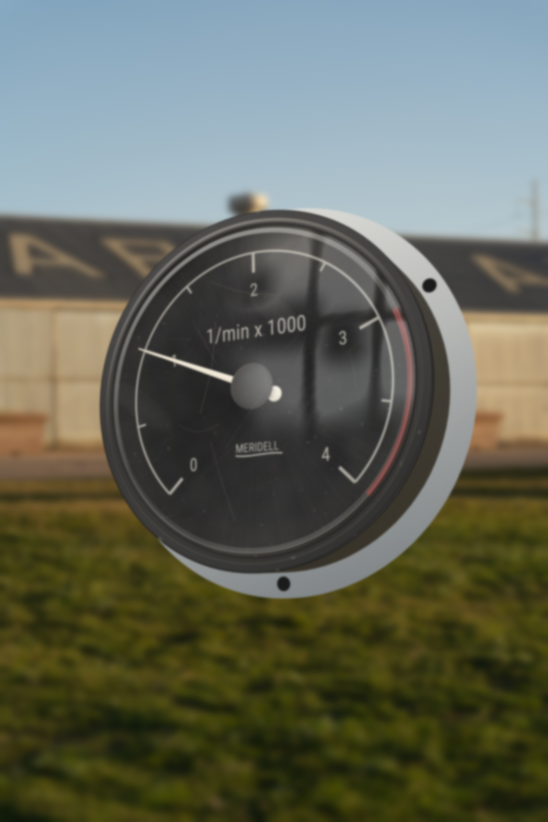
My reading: {"value": 1000, "unit": "rpm"}
